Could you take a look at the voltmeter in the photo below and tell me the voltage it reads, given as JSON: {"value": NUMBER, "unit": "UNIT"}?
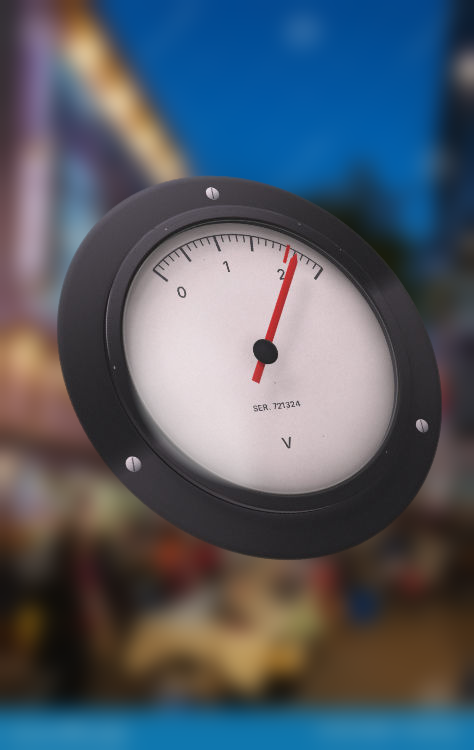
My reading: {"value": 2.1, "unit": "V"}
